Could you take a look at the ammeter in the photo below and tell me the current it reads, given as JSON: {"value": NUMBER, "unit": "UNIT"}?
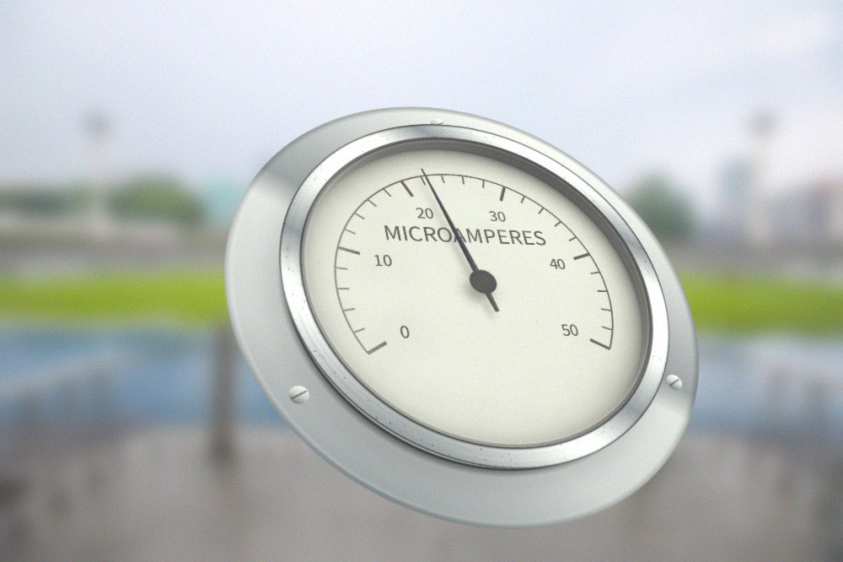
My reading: {"value": 22, "unit": "µA"}
